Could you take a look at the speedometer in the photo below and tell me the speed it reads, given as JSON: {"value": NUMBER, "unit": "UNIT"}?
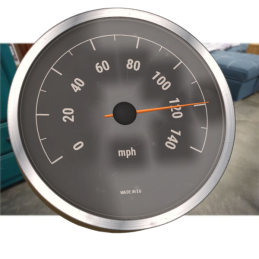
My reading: {"value": 120, "unit": "mph"}
